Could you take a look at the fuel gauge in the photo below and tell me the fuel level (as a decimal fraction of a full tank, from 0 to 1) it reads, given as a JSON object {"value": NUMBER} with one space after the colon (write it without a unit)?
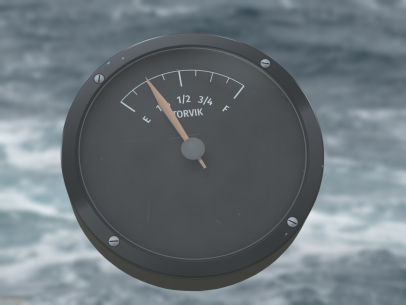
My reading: {"value": 0.25}
